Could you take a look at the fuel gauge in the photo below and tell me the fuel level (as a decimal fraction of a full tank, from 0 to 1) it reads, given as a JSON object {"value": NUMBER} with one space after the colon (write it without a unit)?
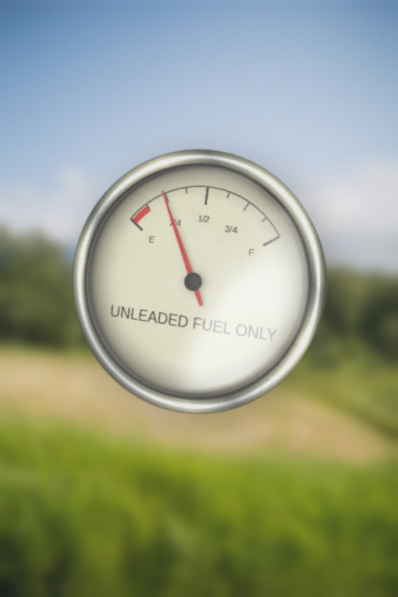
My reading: {"value": 0.25}
